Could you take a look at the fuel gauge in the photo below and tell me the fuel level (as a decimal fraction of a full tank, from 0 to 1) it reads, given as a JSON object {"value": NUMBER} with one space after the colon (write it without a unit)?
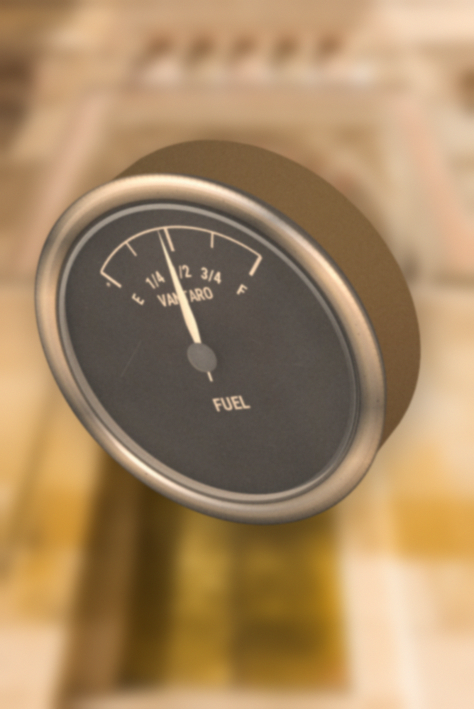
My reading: {"value": 0.5}
